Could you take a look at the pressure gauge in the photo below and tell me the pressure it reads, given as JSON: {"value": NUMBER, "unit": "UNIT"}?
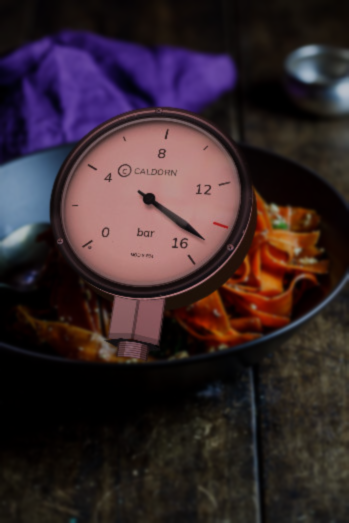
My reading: {"value": 15, "unit": "bar"}
